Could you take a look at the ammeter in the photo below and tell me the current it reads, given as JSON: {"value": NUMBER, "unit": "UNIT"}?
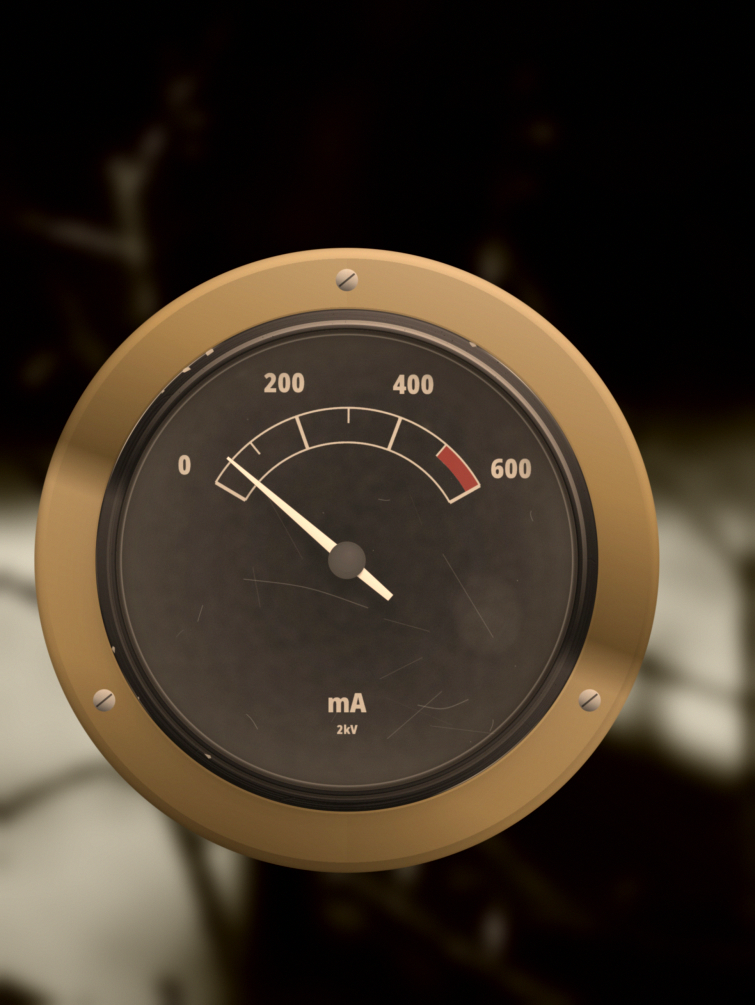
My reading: {"value": 50, "unit": "mA"}
